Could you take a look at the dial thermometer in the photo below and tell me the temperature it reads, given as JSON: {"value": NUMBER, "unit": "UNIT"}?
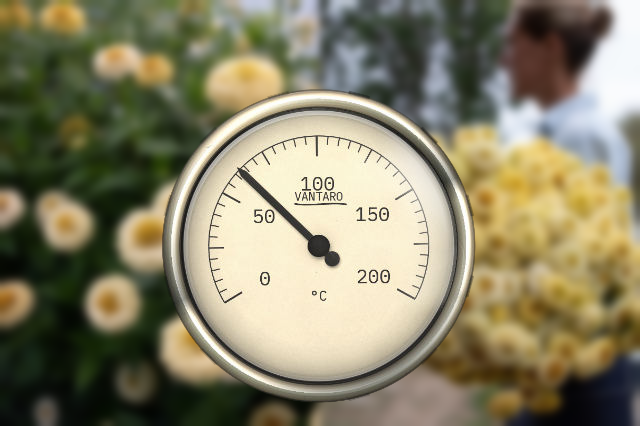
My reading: {"value": 62.5, "unit": "°C"}
